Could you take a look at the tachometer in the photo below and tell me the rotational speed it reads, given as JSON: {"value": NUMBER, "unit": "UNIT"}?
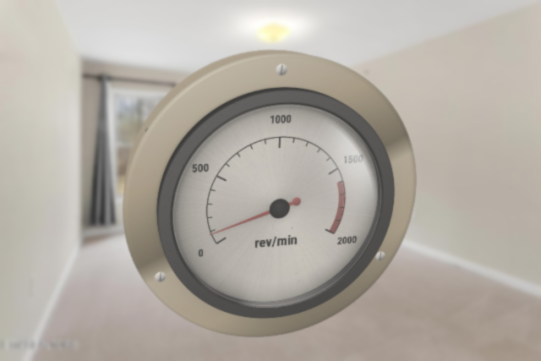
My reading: {"value": 100, "unit": "rpm"}
